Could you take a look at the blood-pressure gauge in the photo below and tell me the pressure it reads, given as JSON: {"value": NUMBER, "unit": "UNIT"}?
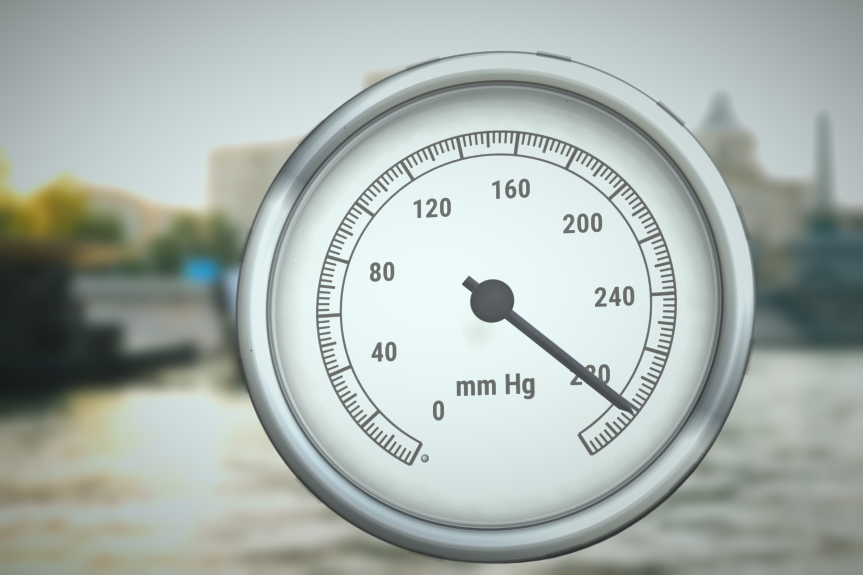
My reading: {"value": 282, "unit": "mmHg"}
